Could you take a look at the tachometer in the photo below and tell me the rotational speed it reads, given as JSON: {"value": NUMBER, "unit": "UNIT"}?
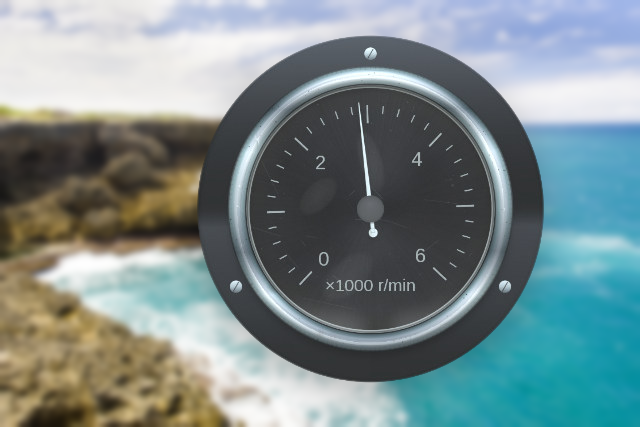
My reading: {"value": 2900, "unit": "rpm"}
